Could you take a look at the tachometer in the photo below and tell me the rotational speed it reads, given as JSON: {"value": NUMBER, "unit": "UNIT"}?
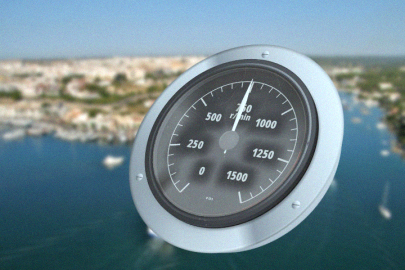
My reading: {"value": 750, "unit": "rpm"}
